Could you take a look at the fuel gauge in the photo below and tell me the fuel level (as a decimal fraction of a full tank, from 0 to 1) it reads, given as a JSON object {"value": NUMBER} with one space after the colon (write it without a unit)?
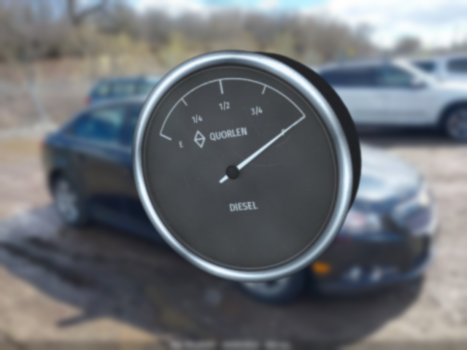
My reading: {"value": 1}
